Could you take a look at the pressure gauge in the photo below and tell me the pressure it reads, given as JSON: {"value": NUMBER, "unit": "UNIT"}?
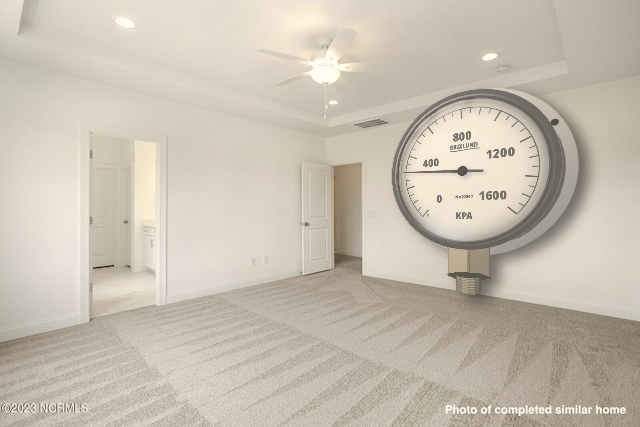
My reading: {"value": 300, "unit": "kPa"}
